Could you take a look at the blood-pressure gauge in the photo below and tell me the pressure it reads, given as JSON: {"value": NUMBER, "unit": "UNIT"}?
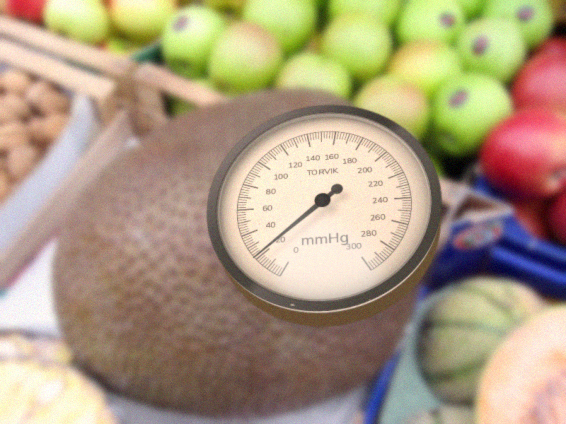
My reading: {"value": 20, "unit": "mmHg"}
